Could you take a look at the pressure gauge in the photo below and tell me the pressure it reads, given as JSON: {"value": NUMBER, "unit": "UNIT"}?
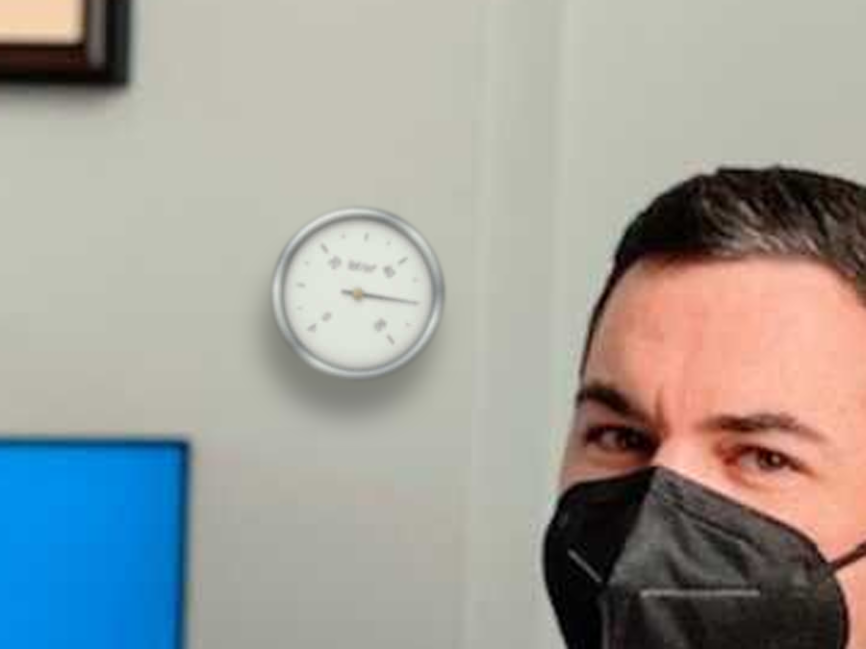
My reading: {"value": 50, "unit": "psi"}
